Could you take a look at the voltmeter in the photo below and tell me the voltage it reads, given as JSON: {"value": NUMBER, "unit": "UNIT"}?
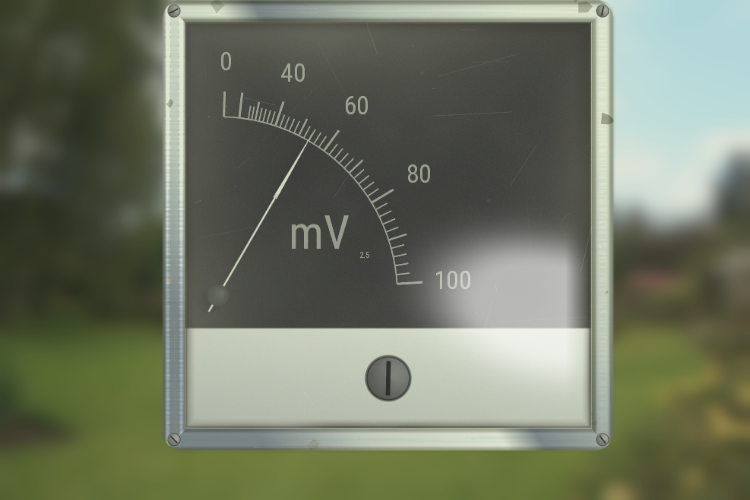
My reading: {"value": 54, "unit": "mV"}
